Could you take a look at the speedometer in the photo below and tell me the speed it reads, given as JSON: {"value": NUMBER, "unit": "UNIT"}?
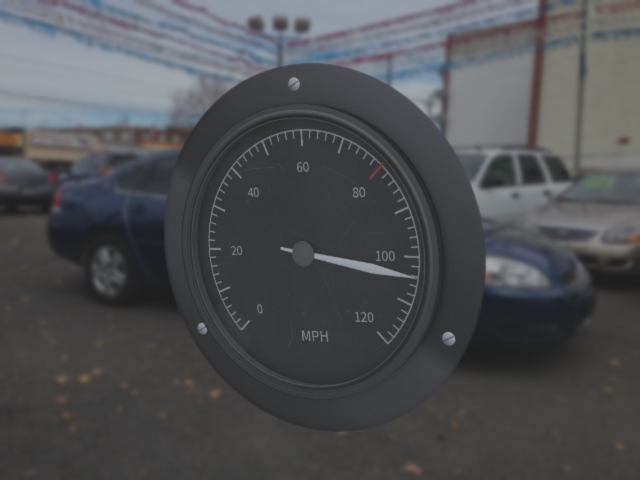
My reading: {"value": 104, "unit": "mph"}
